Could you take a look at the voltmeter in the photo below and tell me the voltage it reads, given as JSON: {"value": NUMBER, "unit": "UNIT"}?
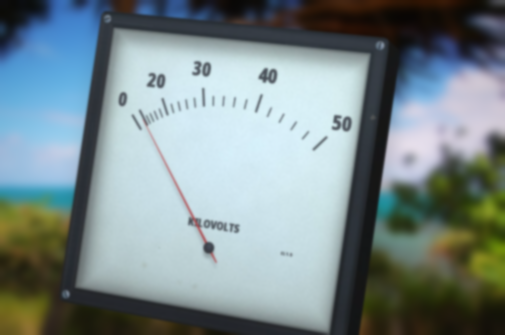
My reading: {"value": 10, "unit": "kV"}
